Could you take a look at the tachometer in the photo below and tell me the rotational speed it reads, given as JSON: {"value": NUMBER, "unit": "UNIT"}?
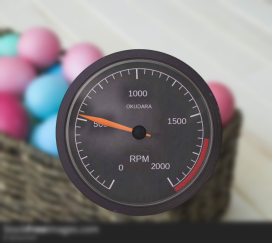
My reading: {"value": 525, "unit": "rpm"}
